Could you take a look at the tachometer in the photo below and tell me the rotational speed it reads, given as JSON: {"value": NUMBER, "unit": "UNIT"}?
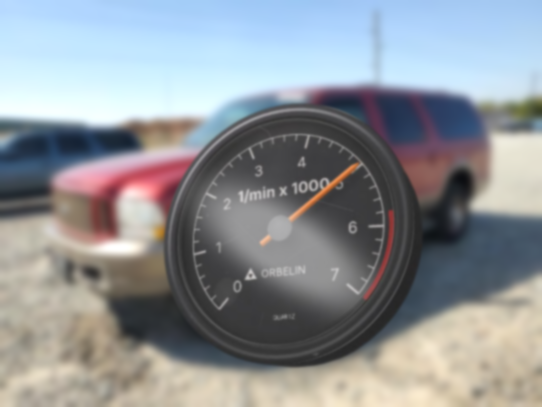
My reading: {"value": 5000, "unit": "rpm"}
